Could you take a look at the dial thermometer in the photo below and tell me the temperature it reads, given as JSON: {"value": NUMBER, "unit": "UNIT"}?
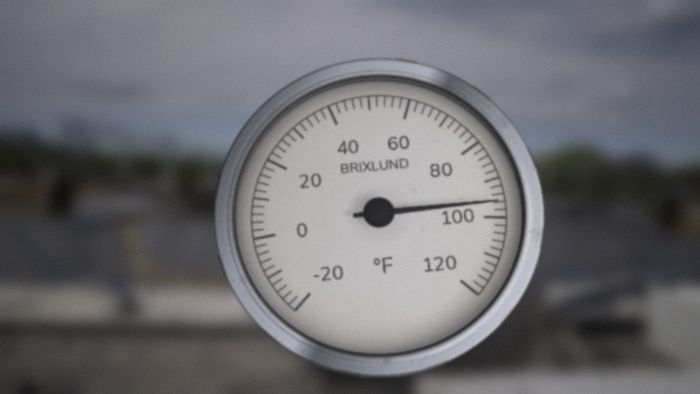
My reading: {"value": 96, "unit": "°F"}
